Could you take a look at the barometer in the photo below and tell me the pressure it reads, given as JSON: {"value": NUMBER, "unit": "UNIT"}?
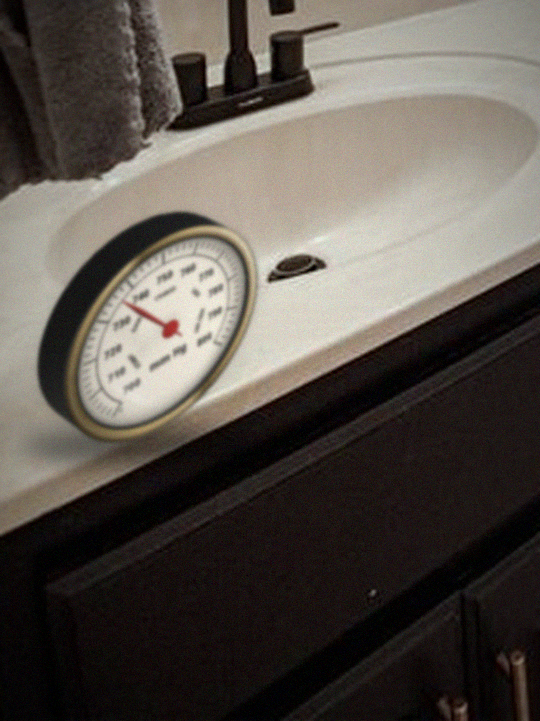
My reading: {"value": 736, "unit": "mmHg"}
